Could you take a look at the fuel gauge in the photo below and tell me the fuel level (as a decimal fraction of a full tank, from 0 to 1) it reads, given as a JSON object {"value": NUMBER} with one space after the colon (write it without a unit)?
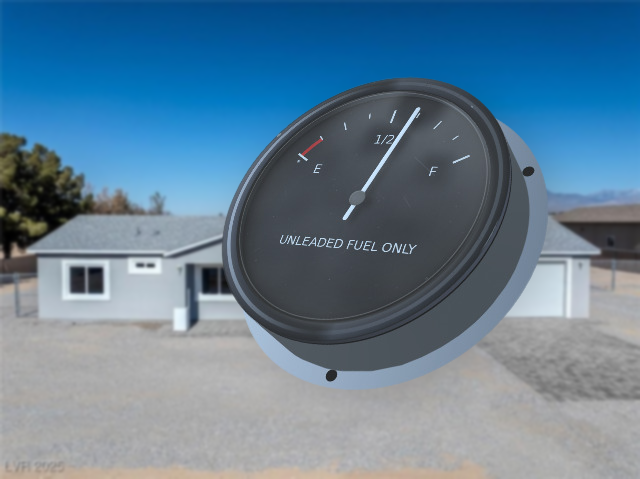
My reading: {"value": 0.625}
